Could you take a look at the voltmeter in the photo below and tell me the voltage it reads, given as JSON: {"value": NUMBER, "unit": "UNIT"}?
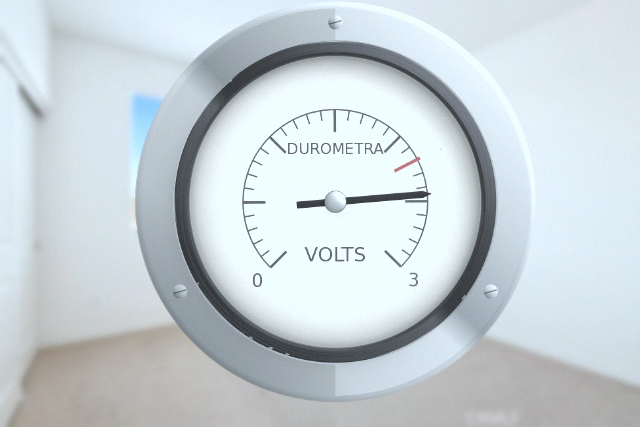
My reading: {"value": 2.45, "unit": "V"}
